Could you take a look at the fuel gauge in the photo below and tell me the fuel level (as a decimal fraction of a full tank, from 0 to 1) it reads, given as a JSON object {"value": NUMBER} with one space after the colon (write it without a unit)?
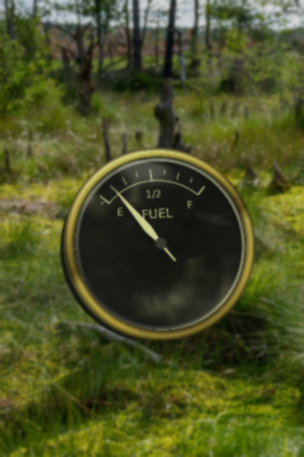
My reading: {"value": 0.125}
